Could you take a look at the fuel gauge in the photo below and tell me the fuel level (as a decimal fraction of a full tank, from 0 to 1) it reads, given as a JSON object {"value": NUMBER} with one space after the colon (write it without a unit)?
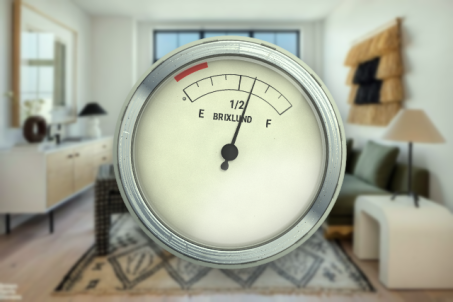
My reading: {"value": 0.625}
